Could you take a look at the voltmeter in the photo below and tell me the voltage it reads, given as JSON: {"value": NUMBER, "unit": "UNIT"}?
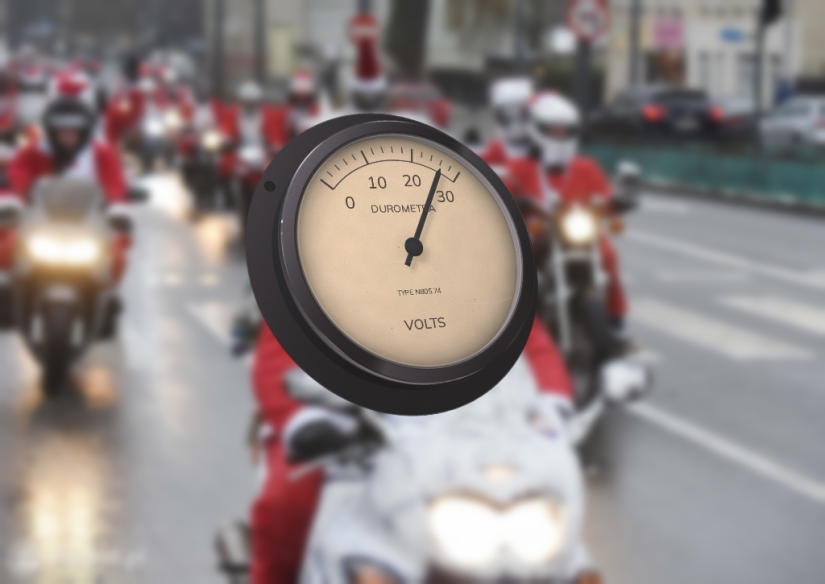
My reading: {"value": 26, "unit": "V"}
